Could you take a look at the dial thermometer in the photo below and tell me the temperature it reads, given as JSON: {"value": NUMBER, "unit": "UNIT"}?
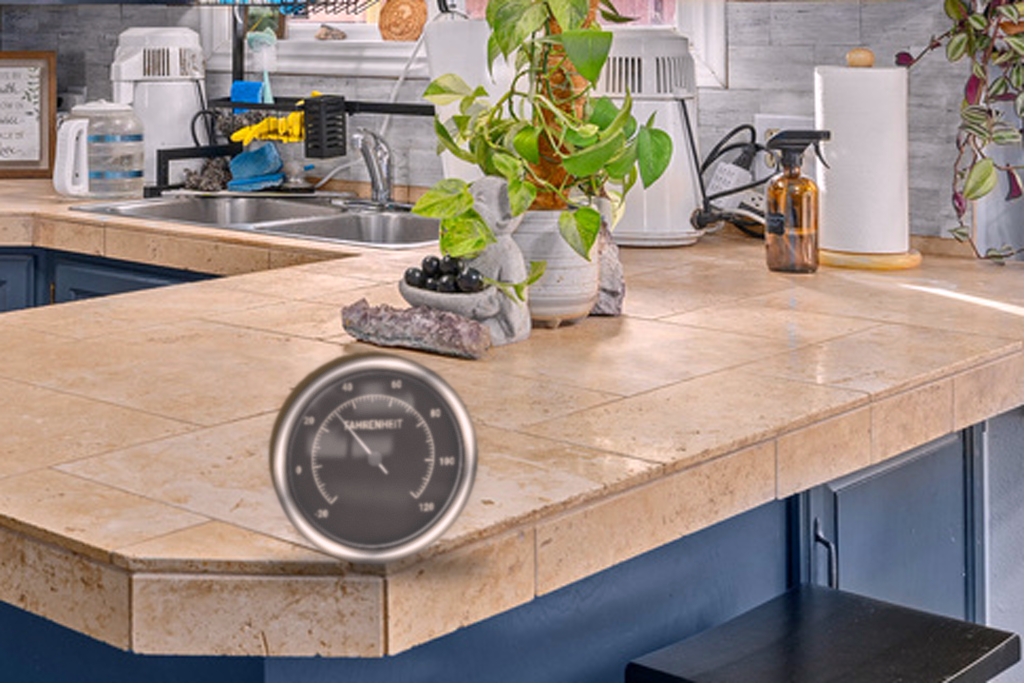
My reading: {"value": 30, "unit": "°F"}
